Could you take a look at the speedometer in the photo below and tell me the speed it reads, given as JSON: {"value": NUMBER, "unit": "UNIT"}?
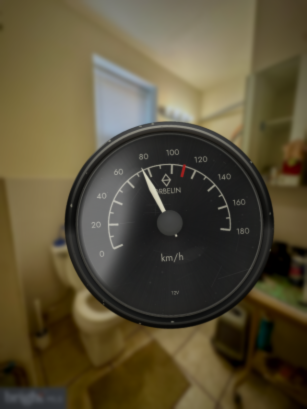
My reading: {"value": 75, "unit": "km/h"}
